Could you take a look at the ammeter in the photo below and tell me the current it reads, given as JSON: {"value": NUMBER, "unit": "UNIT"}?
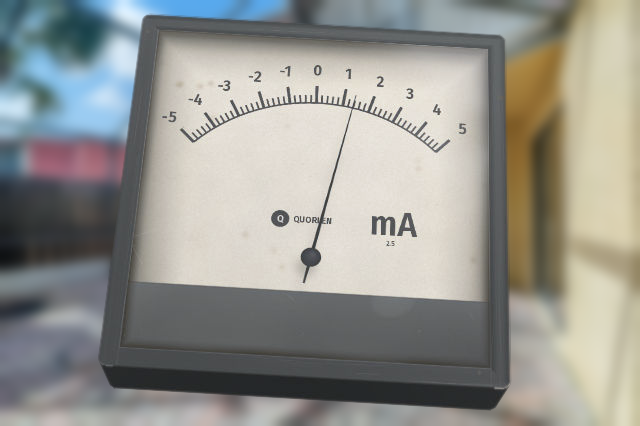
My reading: {"value": 1.4, "unit": "mA"}
